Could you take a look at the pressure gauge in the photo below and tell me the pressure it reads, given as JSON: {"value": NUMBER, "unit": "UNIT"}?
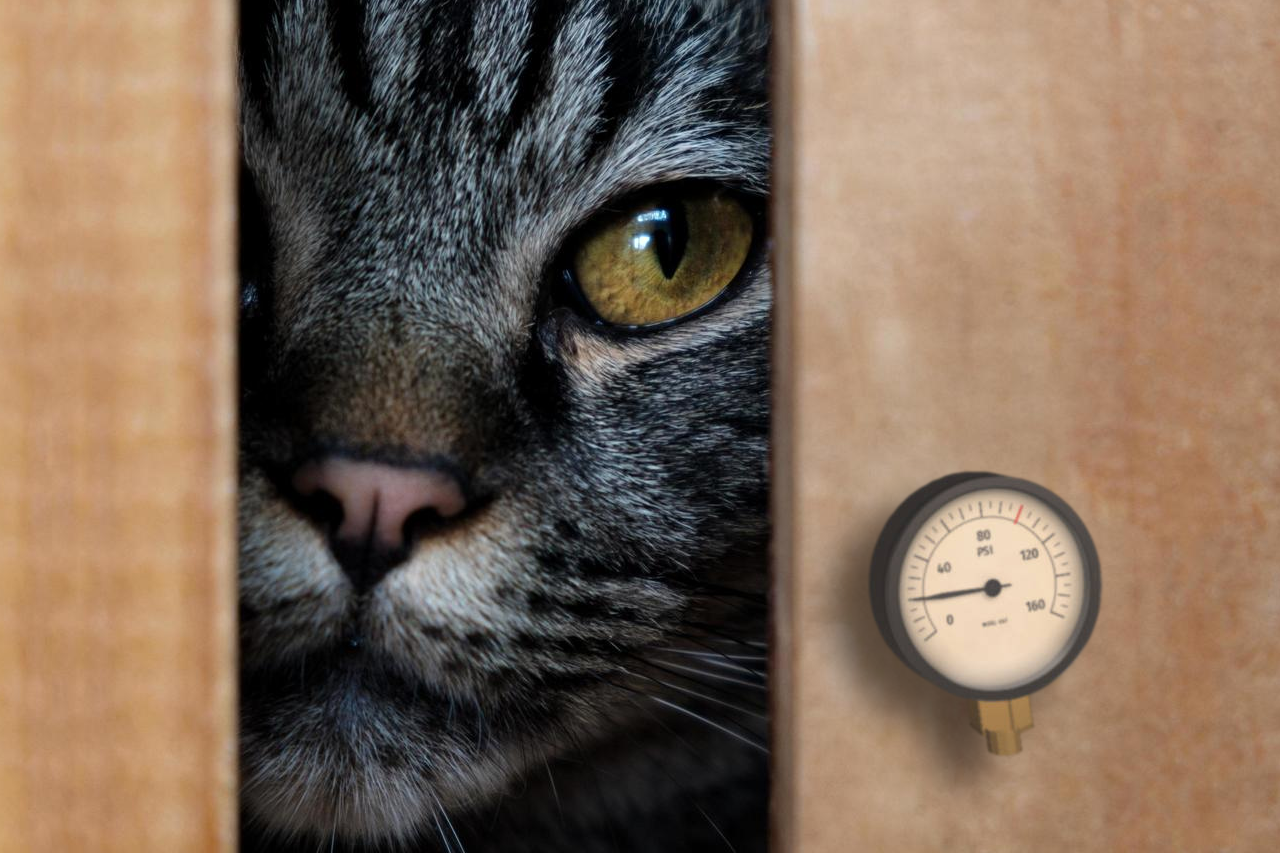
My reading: {"value": 20, "unit": "psi"}
